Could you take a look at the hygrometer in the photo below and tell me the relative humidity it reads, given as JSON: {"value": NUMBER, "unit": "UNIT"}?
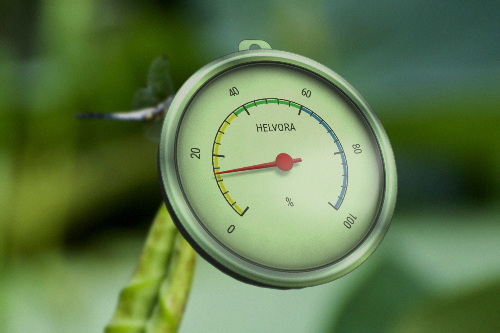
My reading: {"value": 14, "unit": "%"}
